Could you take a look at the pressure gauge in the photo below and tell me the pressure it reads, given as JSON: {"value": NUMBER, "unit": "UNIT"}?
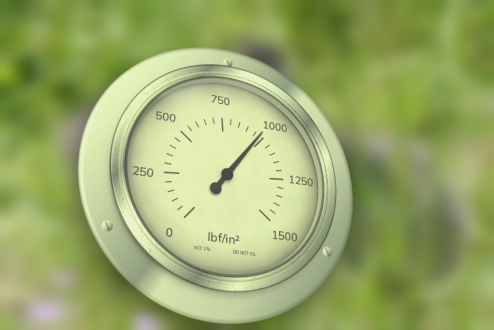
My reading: {"value": 975, "unit": "psi"}
